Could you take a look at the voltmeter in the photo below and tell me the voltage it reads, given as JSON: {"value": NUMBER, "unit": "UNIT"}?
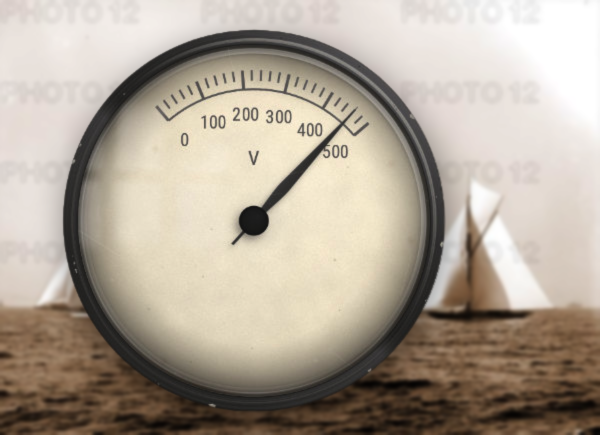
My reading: {"value": 460, "unit": "V"}
